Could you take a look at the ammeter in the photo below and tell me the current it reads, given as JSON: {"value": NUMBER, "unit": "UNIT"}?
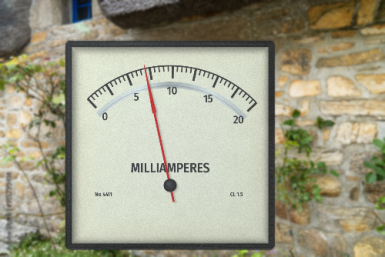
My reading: {"value": 7, "unit": "mA"}
